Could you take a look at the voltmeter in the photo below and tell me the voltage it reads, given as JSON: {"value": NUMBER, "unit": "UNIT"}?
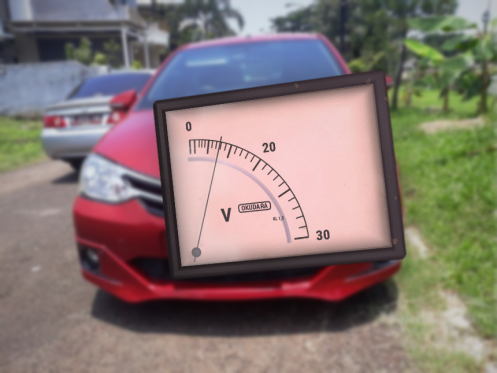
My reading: {"value": 13, "unit": "V"}
